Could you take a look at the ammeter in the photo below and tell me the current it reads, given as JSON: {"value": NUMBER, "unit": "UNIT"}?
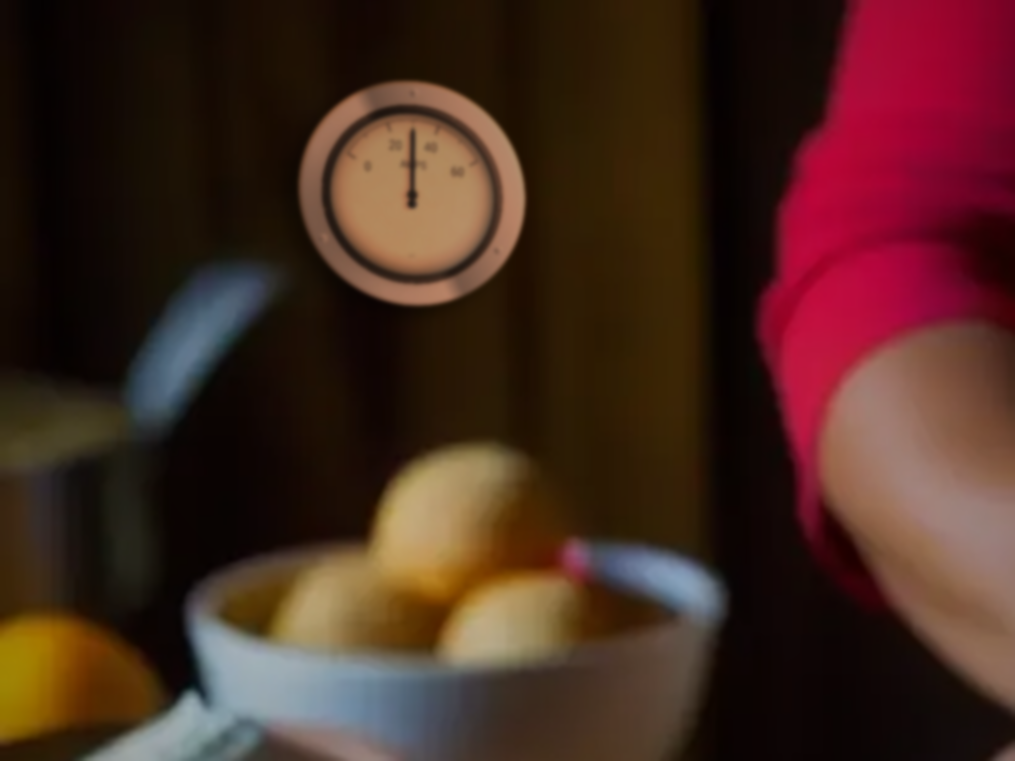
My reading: {"value": 30, "unit": "A"}
